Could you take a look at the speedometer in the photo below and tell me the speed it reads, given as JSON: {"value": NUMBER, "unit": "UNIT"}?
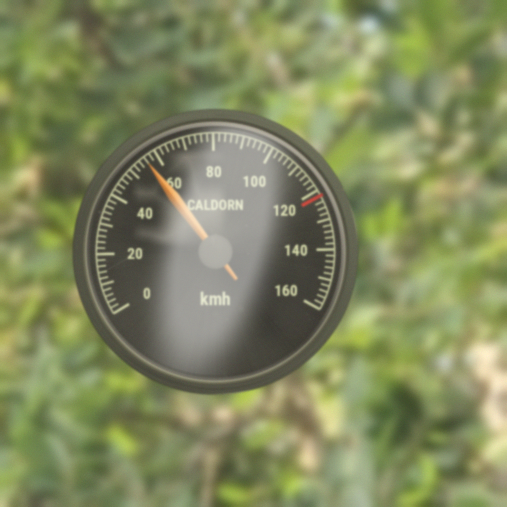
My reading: {"value": 56, "unit": "km/h"}
